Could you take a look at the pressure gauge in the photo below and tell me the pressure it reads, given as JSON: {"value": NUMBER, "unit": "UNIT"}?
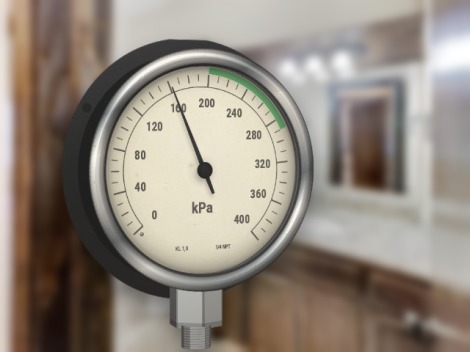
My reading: {"value": 160, "unit": "kPa"}
